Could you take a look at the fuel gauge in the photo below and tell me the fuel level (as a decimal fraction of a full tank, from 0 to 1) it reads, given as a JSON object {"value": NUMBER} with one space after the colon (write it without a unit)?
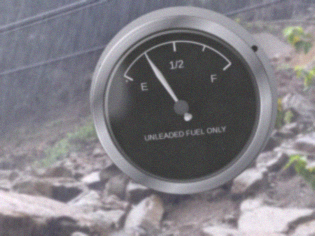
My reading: {"value": 0.25}
